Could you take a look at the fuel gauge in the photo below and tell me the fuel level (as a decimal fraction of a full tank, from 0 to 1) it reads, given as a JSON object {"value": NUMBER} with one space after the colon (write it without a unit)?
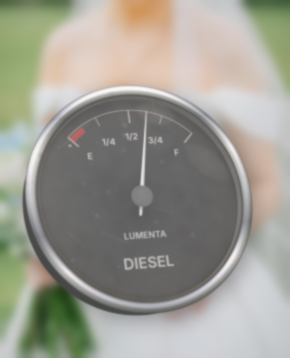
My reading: {"value": 0.625}
